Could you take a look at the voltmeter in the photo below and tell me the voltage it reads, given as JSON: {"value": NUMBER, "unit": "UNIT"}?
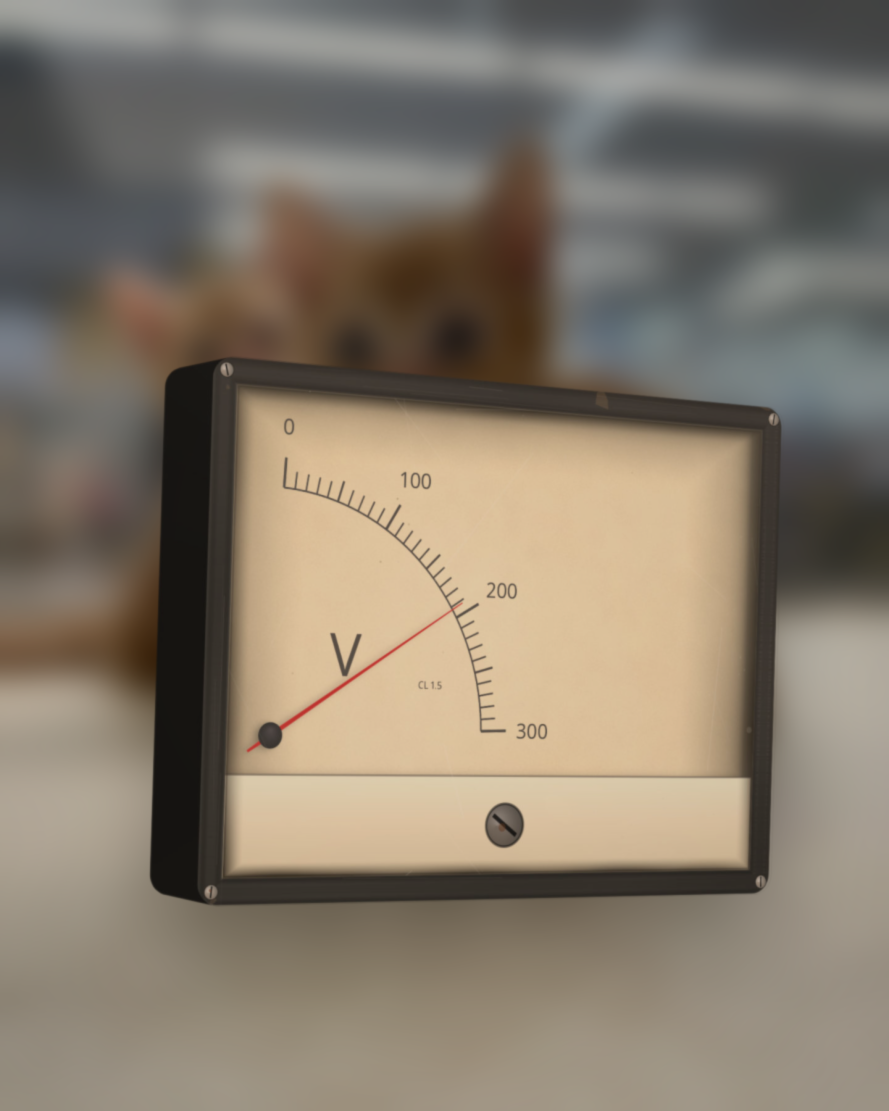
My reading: {"value": 190, "unit": "V"}
